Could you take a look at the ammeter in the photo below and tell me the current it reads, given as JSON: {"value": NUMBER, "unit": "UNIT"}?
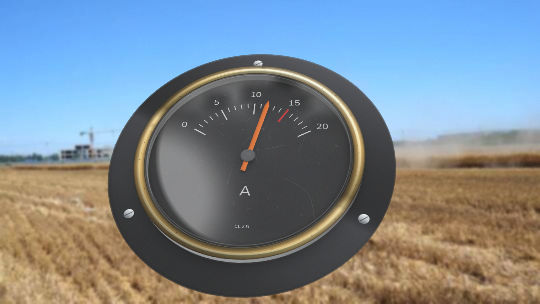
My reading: {"value": 12, "unit": "A"}
